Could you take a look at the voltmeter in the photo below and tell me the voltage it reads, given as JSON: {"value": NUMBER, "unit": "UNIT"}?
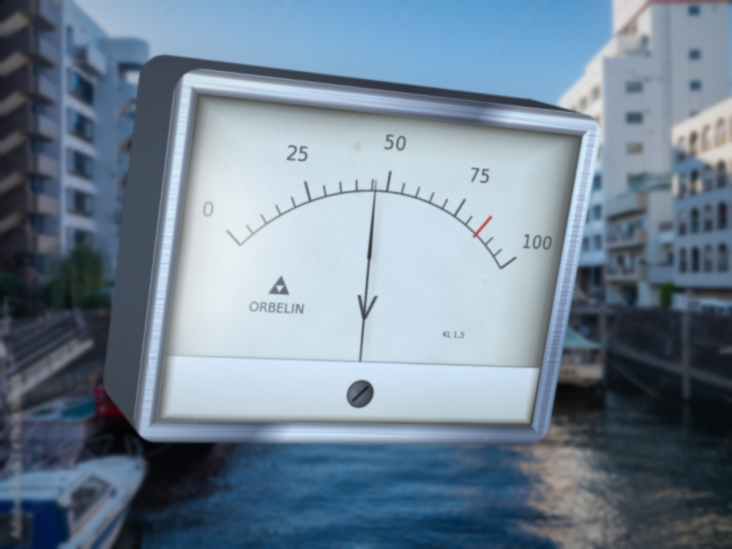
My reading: {"value": 45, "unit": "V"}
